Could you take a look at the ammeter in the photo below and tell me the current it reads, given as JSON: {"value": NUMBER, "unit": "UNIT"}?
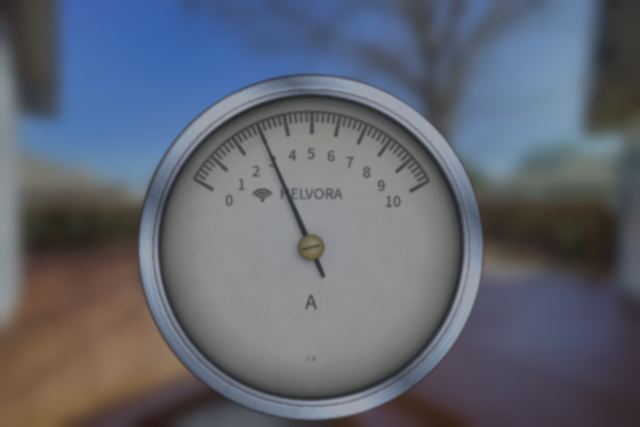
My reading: {"value": 3, "unit": "A"}
